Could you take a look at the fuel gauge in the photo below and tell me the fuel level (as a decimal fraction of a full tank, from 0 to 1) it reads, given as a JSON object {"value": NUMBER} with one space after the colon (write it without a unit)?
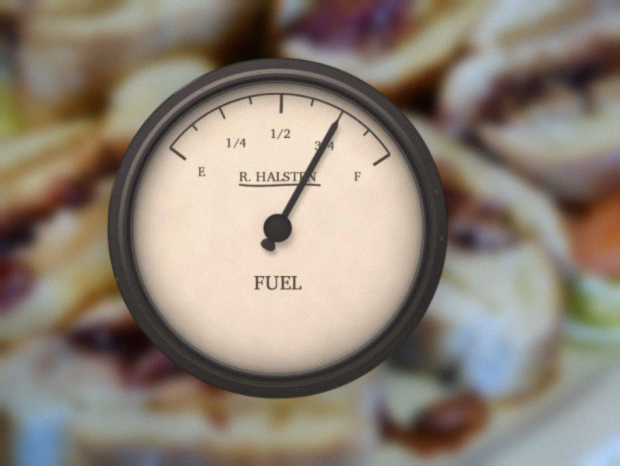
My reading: {"value": 0.75}
